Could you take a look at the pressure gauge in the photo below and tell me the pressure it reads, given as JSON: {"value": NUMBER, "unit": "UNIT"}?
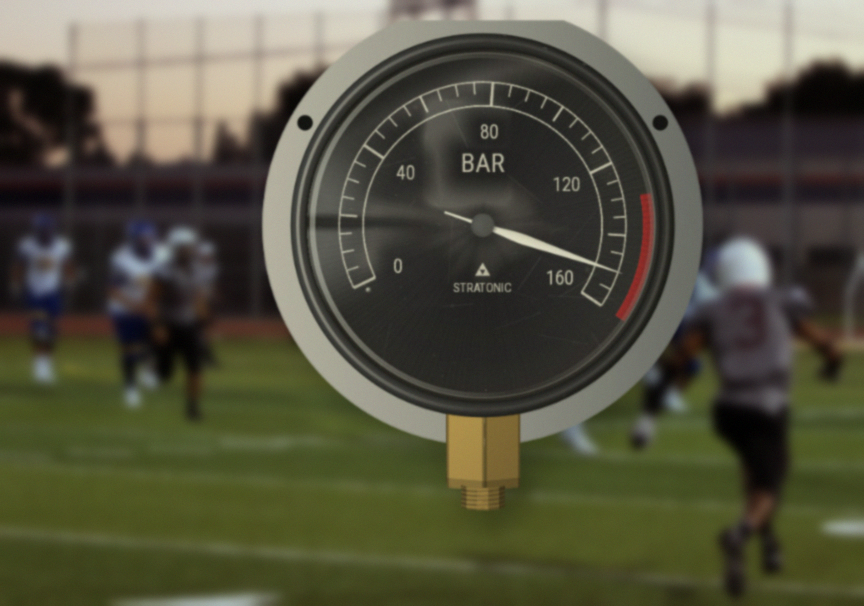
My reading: {"value": 150, "unit": "bar"}
